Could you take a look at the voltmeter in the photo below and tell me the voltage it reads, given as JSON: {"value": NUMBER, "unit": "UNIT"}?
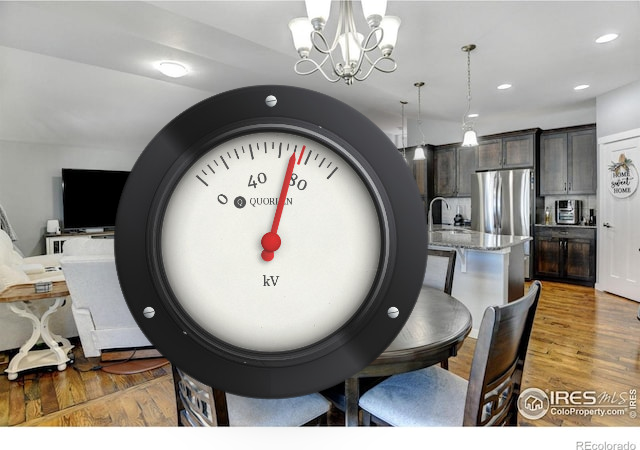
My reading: {"value": 70, "unit": "kV"}
